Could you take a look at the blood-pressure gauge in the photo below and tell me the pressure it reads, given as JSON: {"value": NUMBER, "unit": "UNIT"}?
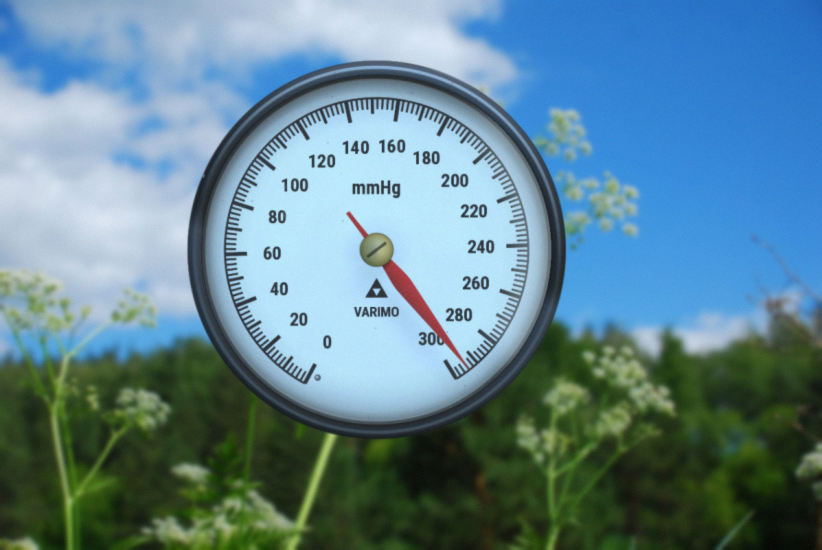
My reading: {"value": 294, "unit": "mmHg"}
